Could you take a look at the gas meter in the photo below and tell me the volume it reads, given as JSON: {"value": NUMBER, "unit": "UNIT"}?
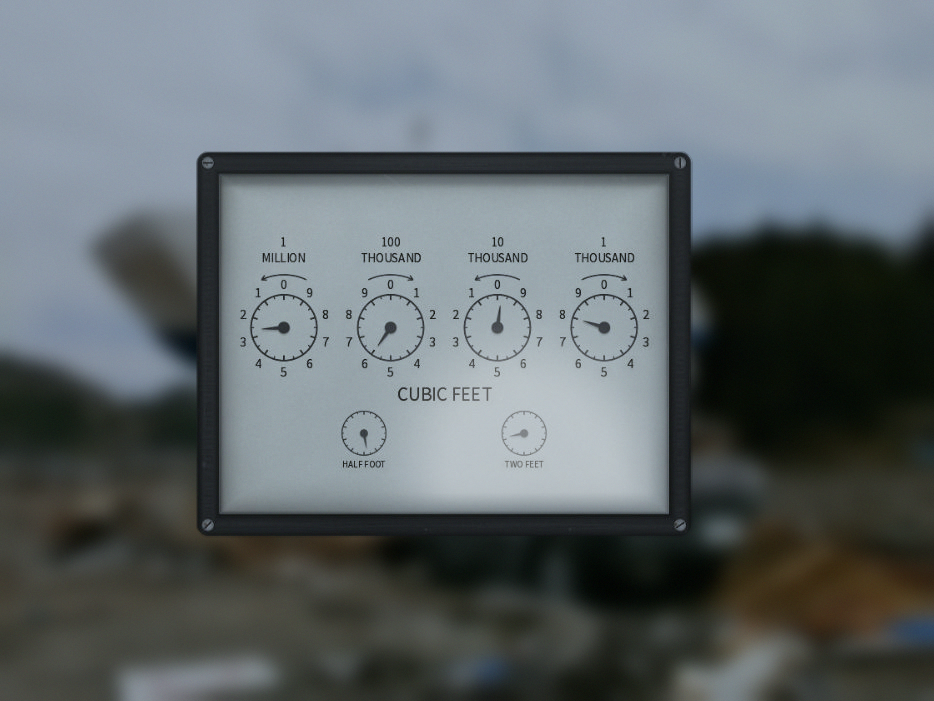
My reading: {"value": 259800, "unit": "ft³"}
